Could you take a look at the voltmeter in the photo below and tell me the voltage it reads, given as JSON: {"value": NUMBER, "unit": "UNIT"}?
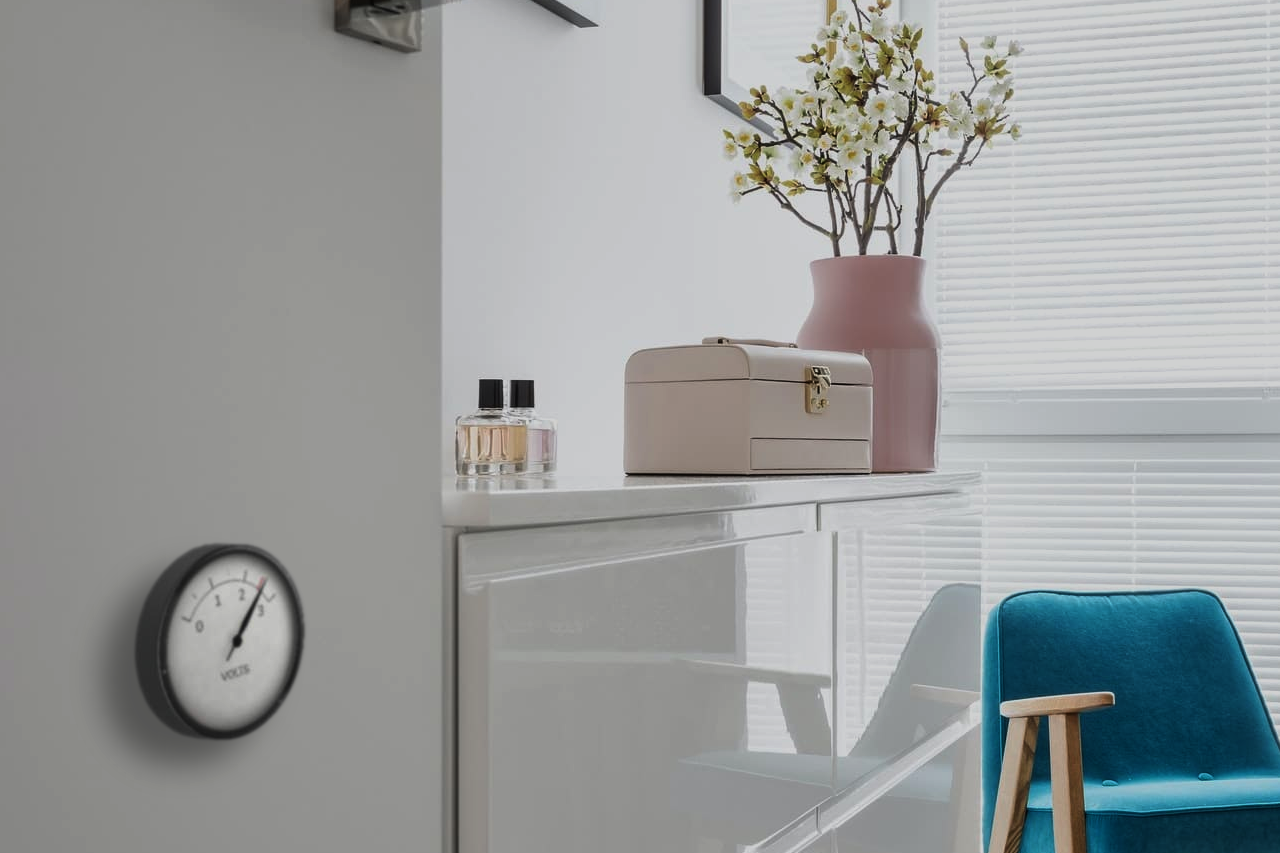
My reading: {"value": 2.5, "unit": "V"}
